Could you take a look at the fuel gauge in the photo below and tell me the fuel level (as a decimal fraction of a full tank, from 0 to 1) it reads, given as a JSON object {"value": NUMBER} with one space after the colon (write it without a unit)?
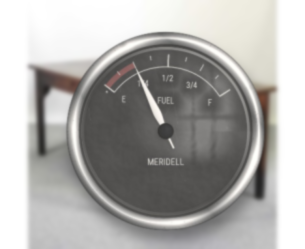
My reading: {"value": 0.25}
